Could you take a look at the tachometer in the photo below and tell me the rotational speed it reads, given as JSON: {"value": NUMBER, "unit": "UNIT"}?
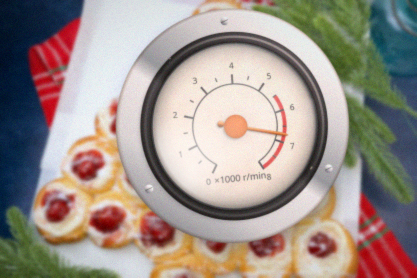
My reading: {"value": 6750, "unit": "rpm"}
